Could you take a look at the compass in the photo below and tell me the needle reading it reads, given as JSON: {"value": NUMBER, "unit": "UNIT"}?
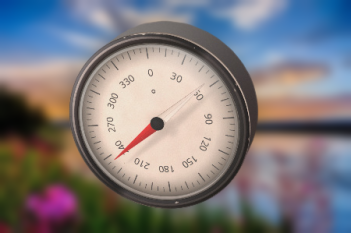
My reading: {"value": 235, "unit": "°"}
